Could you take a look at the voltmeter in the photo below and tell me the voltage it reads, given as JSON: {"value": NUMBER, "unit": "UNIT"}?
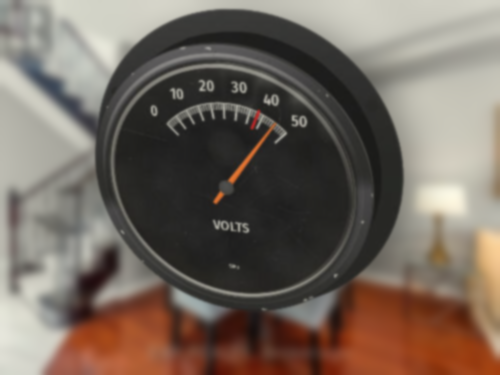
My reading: {"value": 45, "unit": "V"}
